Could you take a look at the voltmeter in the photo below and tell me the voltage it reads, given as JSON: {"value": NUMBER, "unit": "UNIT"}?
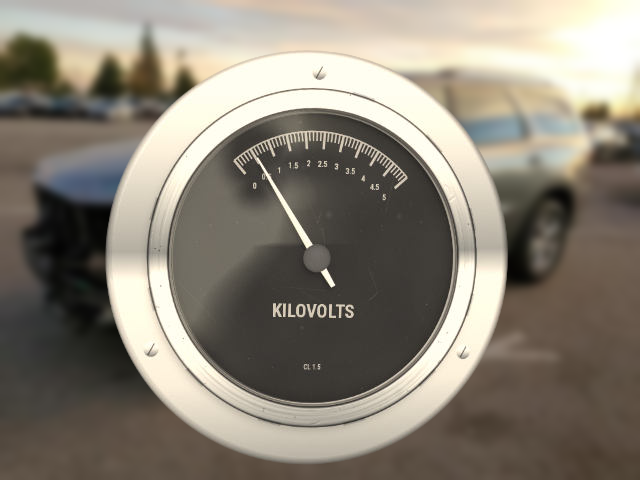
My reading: {"value": 0.5, "unit": "kV"}
